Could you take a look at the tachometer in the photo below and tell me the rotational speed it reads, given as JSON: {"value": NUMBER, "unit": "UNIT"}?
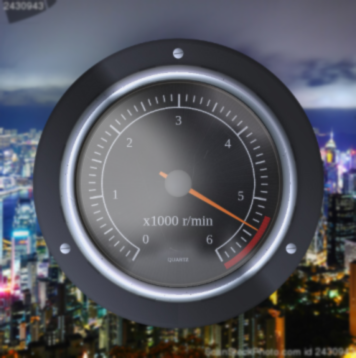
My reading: {"value": 5400, "unit": "rpm"}
